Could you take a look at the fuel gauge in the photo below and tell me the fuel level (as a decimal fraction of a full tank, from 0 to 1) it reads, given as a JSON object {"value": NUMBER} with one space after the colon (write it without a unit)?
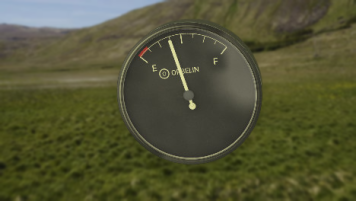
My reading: {"value": 0.375}
